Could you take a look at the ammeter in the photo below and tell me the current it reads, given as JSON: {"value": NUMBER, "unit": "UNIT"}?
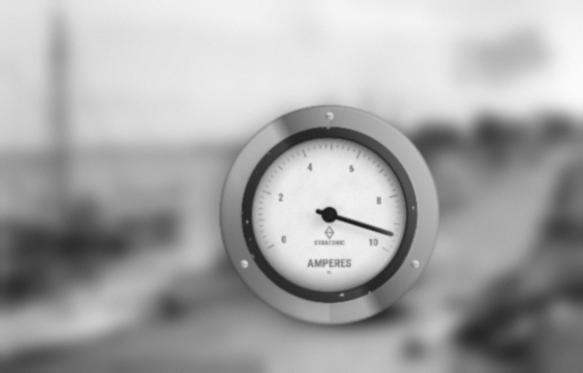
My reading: {"value": 9.4, "unit": "A"}
